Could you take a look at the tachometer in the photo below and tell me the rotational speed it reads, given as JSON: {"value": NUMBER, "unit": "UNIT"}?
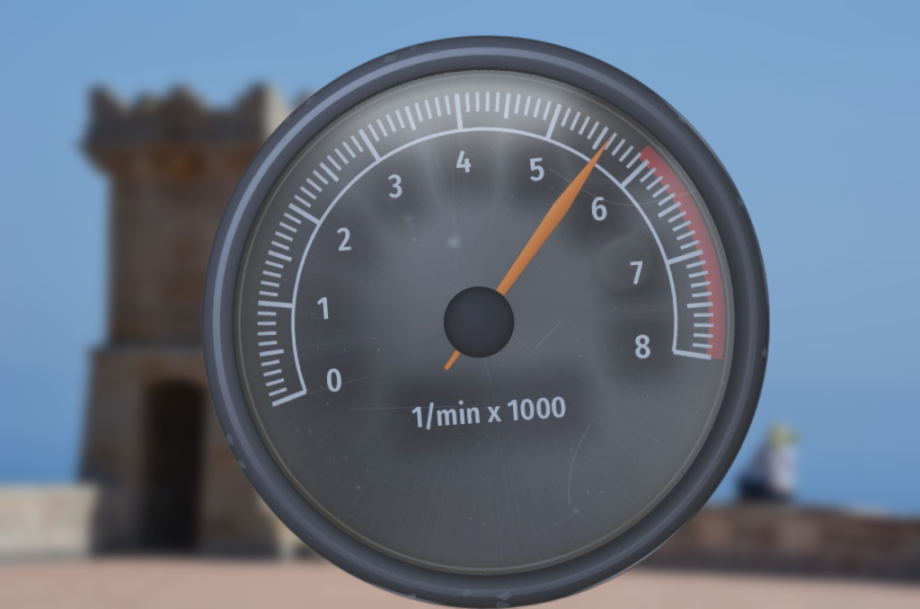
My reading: {"value": 5600, "unit": "rpm"}
